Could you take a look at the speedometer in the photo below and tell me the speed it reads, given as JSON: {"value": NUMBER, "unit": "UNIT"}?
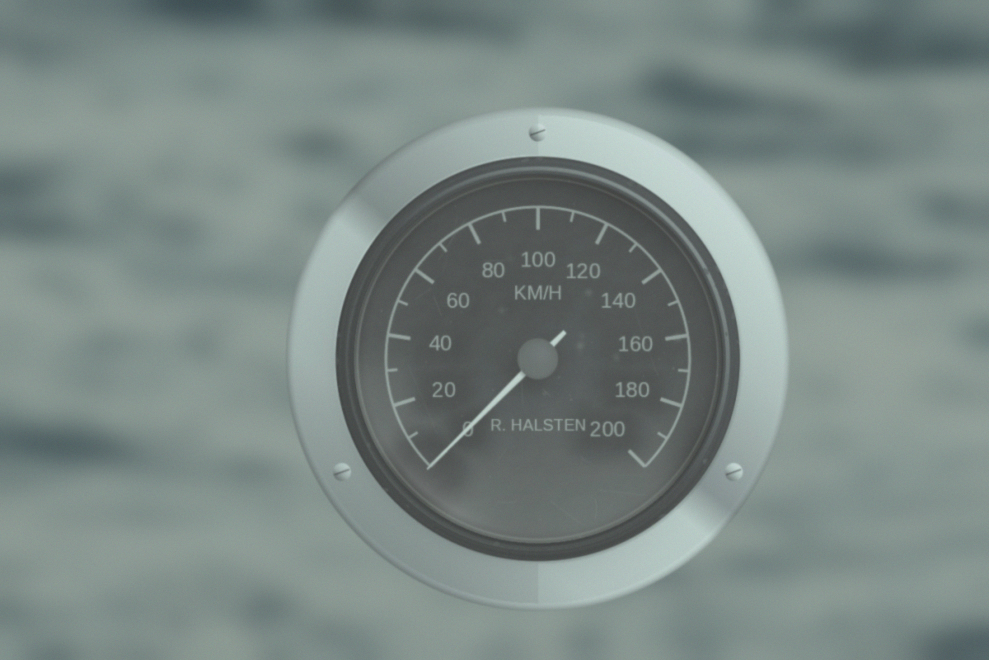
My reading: {"value": 0, "unit": "km/h"}
